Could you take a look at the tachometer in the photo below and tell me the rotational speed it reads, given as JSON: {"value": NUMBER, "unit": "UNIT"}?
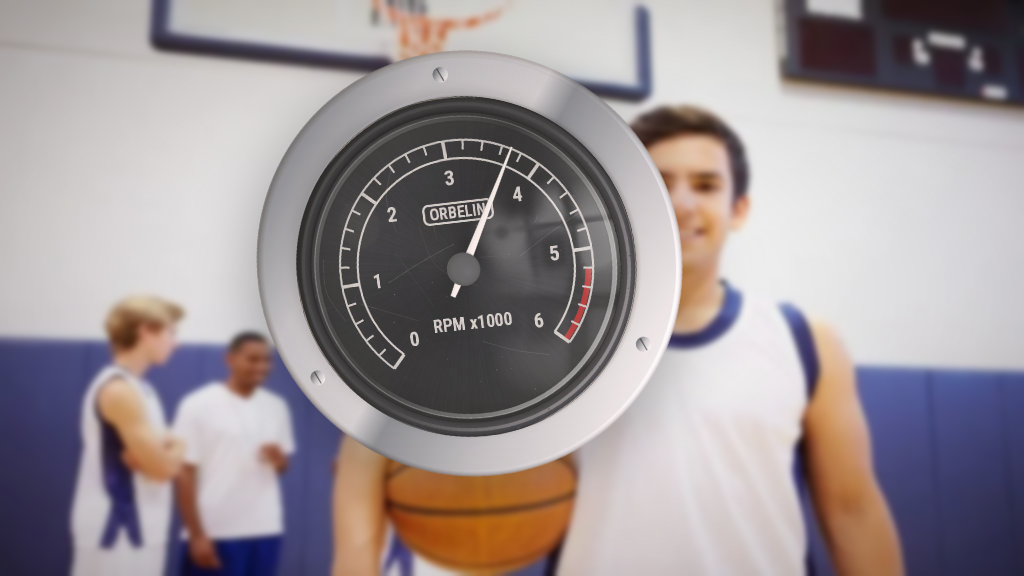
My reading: {"value": 3700, "unit": "rpm"}
